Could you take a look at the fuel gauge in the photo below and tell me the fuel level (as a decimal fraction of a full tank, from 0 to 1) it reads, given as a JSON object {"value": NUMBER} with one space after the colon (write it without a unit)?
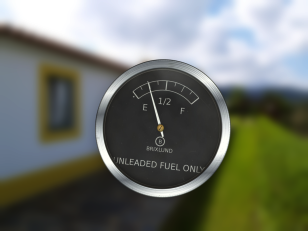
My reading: {"value": 0.25}
